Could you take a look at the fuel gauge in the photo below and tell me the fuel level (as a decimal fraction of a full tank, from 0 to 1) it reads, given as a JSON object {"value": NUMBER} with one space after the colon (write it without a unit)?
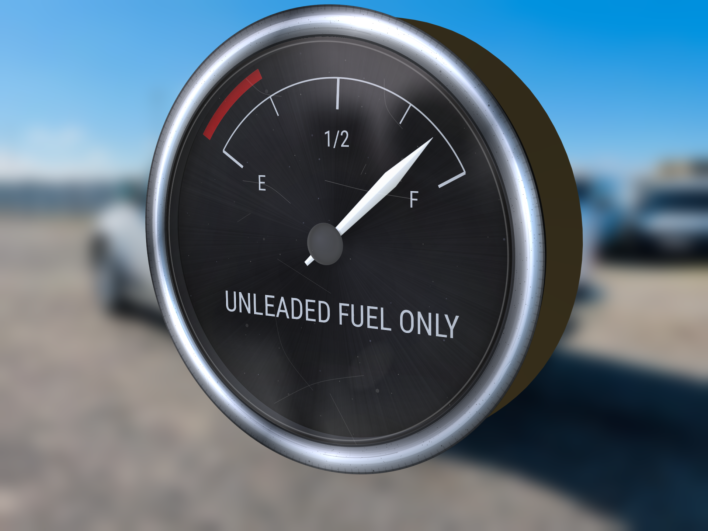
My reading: {"value": 0.875}
